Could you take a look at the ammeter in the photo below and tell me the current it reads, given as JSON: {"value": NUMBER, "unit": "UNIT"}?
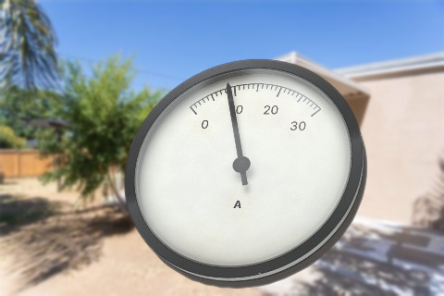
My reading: {"value": 9, "unit": "A"}
